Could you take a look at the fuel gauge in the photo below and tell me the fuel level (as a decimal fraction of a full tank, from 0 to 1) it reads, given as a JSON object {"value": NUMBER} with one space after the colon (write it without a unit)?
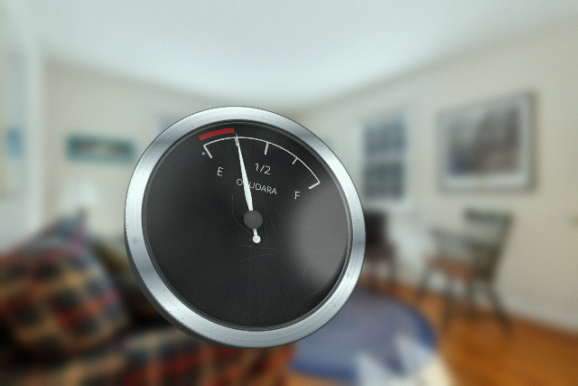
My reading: {"value": 0.25}
